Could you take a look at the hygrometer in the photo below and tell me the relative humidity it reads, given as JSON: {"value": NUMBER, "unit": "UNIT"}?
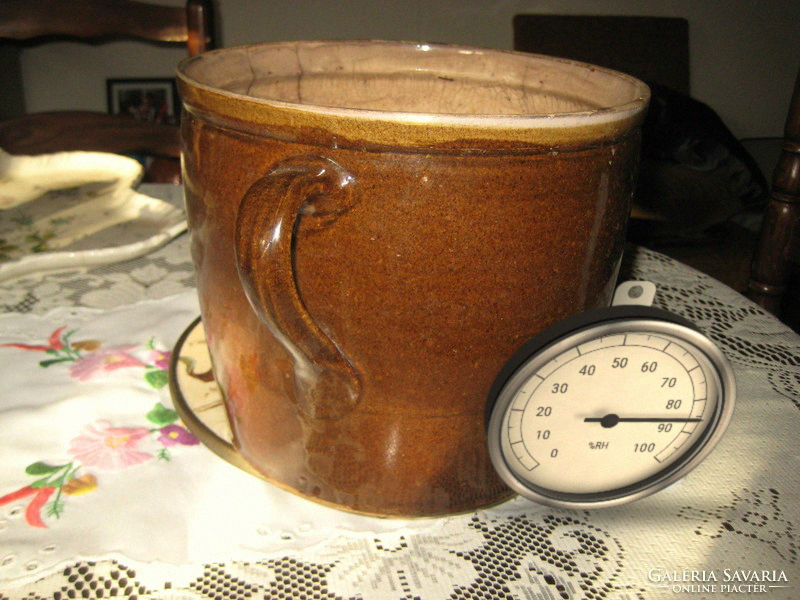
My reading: {"value": 85, "unit": "%"}
